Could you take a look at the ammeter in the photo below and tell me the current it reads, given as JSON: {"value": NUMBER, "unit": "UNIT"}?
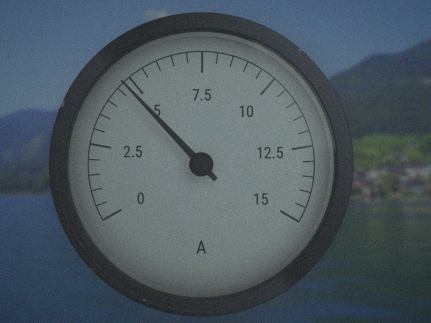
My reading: {"value": 4.75, "unit": "A"}
